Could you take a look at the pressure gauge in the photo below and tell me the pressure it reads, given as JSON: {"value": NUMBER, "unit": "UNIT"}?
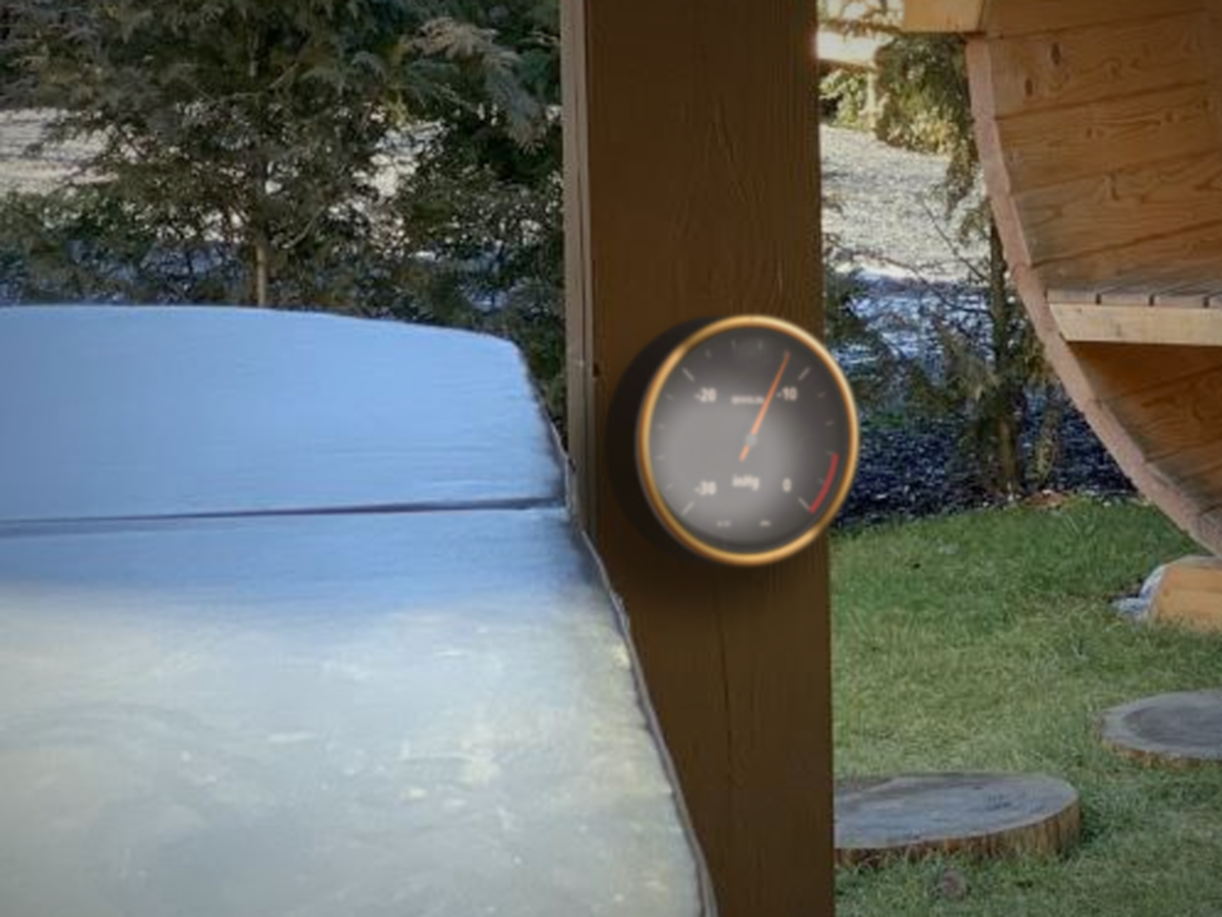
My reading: {"value": -12, "unit": "inHg"}
